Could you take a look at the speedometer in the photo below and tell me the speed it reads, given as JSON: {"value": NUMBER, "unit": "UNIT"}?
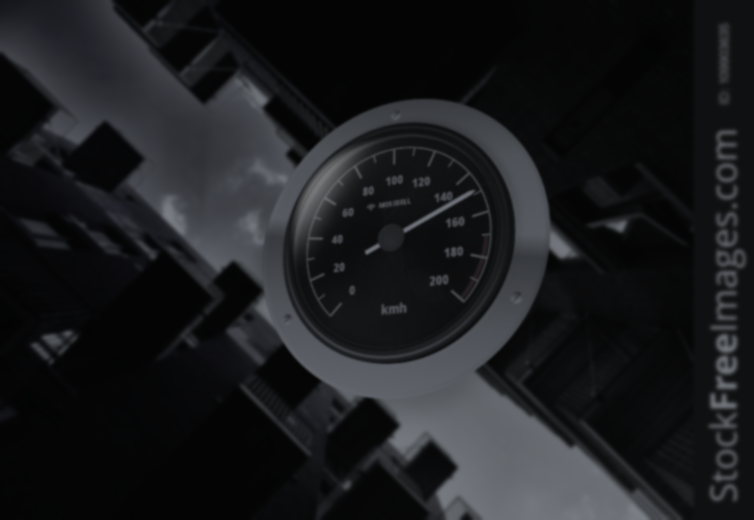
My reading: {"value": 150, "unit": "km/h"}
